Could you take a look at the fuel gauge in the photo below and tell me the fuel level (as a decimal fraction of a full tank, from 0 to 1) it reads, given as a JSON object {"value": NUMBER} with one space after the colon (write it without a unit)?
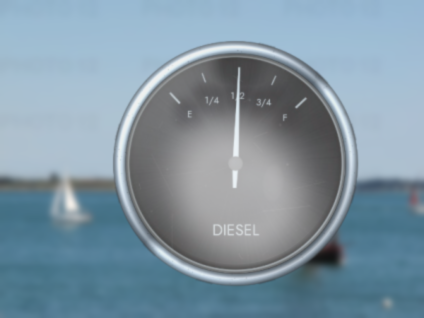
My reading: {"value": 0.5}
